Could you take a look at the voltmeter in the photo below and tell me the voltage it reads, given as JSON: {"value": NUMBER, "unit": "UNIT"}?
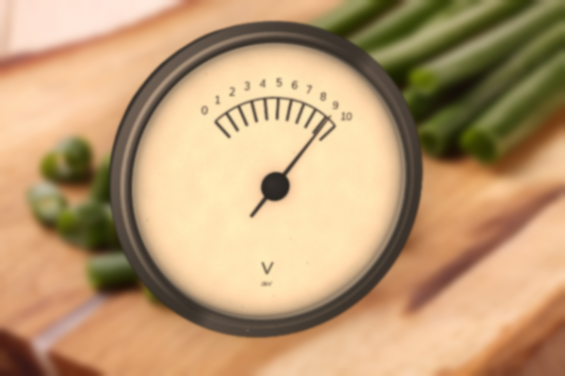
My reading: {"value": 9, "unit": "V"}
